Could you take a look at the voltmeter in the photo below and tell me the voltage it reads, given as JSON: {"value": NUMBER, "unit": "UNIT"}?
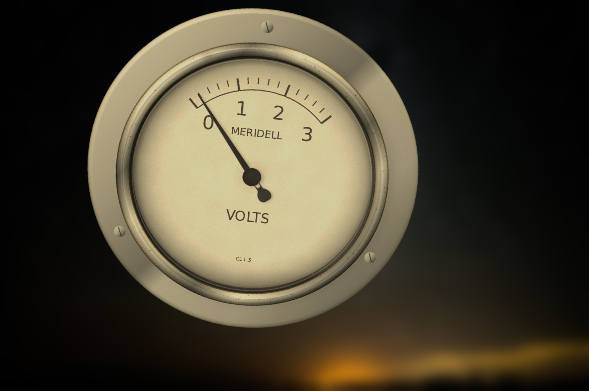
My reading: {"value": 0.2, "unit": "V"}
